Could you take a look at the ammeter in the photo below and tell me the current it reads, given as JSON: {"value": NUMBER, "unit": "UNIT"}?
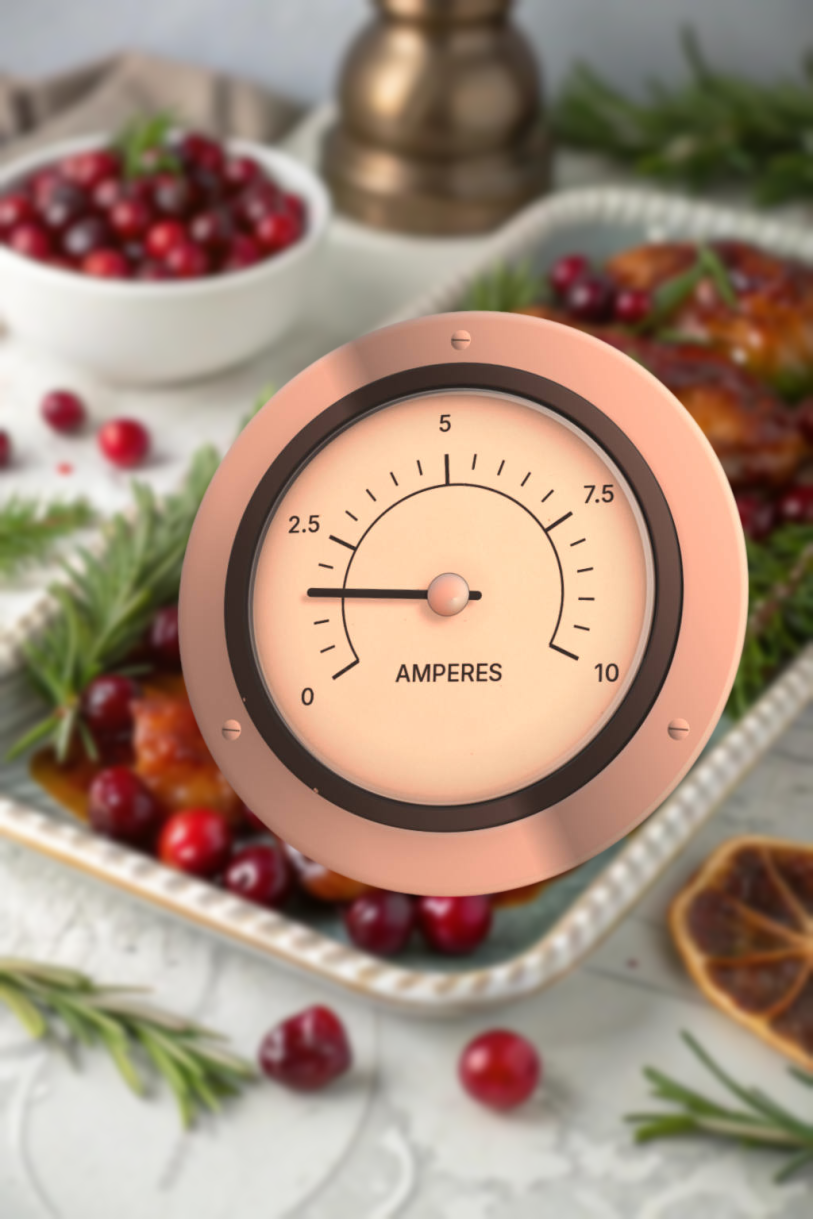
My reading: {"value": 1.5, "unit": "A"}
